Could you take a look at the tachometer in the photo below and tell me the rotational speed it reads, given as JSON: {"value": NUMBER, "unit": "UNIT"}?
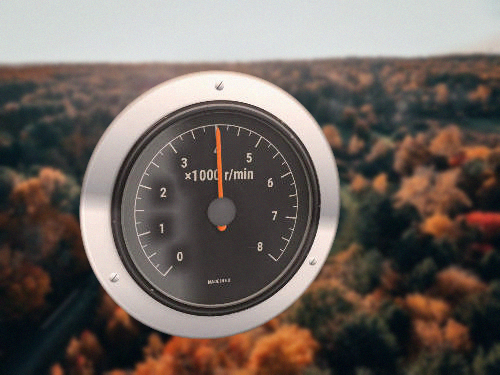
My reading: {"value": 4000, "unit": "rpm"}
